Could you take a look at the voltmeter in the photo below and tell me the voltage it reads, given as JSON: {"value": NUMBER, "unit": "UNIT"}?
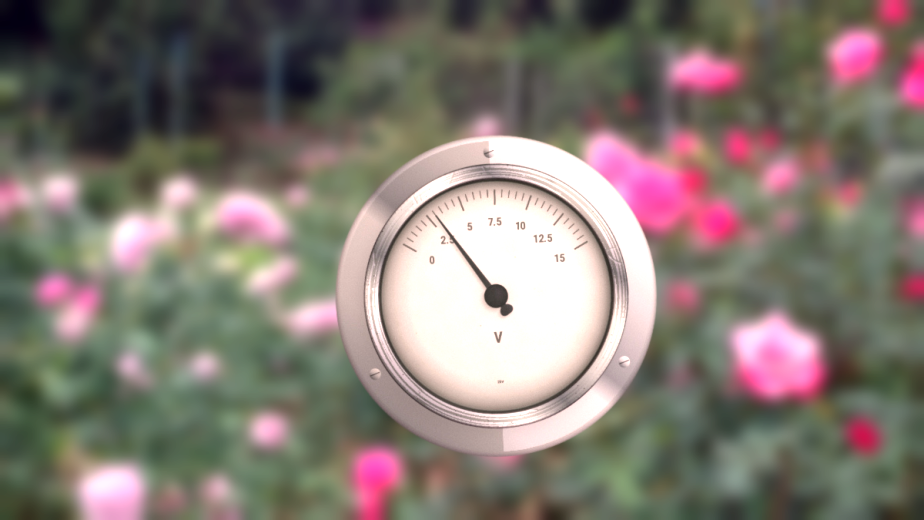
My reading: {"value": 3, "unit": "V"}
